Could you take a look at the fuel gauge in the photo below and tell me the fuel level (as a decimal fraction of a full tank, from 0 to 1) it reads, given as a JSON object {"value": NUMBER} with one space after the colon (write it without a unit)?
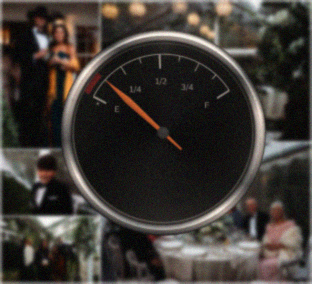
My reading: {"value": 0.125}
